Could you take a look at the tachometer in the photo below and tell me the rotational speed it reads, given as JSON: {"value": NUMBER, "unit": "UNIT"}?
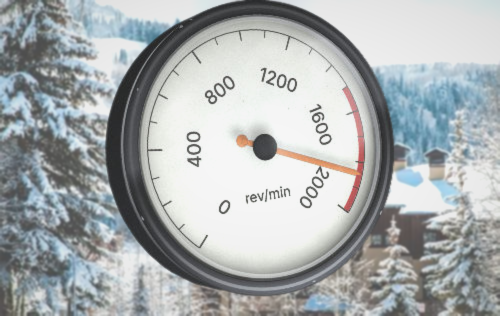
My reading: {"value": 1850, "unit": "rpm"}
